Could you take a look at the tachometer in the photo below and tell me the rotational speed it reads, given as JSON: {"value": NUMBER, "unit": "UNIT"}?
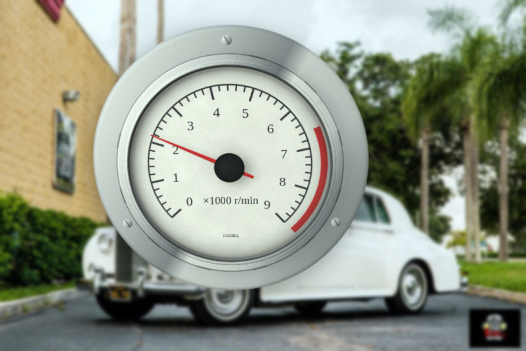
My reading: {"value": 2200, "unit": "rpm"}
